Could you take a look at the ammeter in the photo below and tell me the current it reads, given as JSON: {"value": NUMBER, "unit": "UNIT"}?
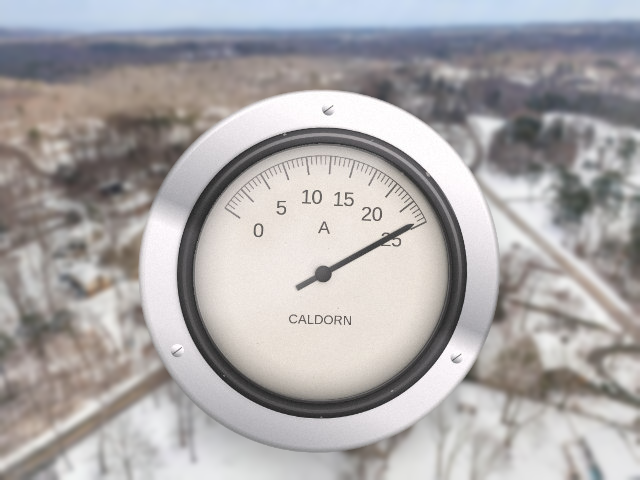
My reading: {"value": 24.5, "unit": "A"}
